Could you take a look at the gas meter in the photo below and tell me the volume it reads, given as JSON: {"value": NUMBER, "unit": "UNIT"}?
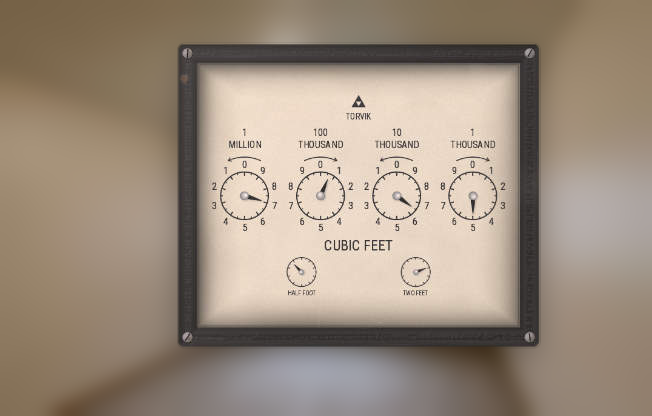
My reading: {"value": 706500, "unit": "ft³"}
